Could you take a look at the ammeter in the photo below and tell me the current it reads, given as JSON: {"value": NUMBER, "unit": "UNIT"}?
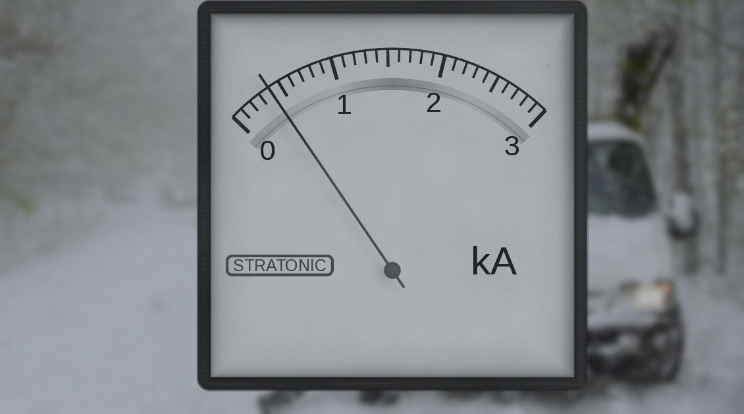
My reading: {"value": 0.4, "unit": "kA"}
